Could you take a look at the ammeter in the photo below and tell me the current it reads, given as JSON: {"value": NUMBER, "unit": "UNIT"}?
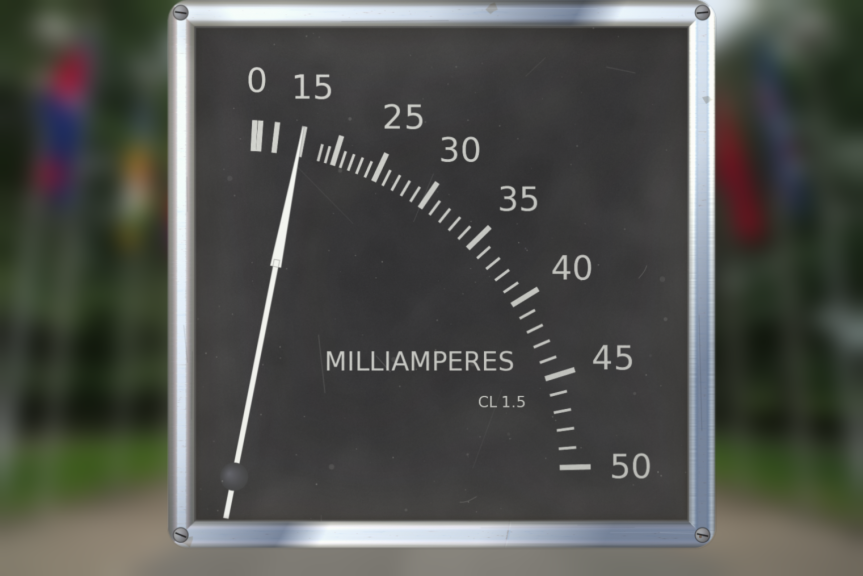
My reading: {"value": 15, "unit": "mA"}
